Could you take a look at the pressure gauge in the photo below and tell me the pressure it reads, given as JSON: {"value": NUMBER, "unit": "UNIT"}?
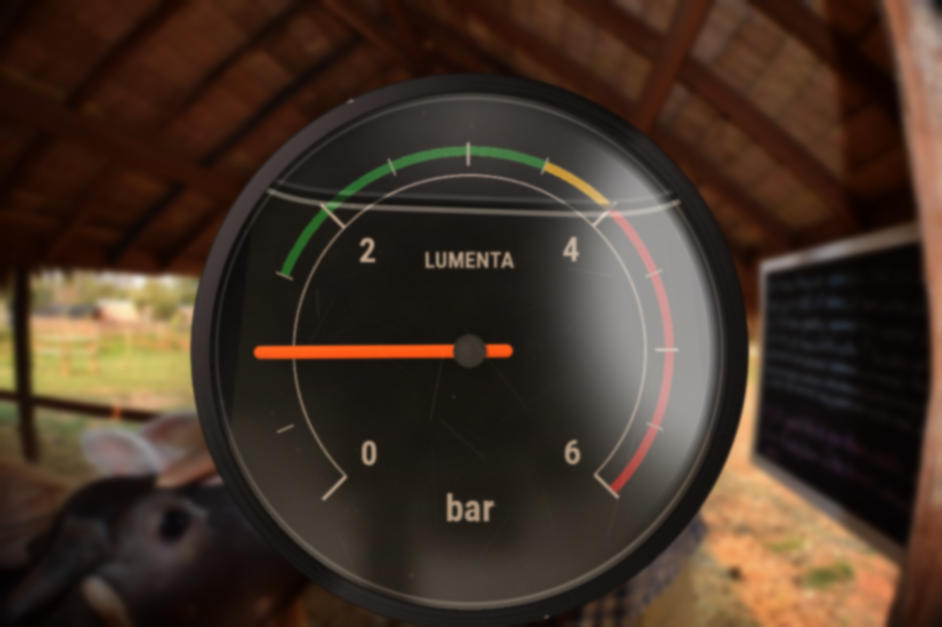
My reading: {"value": 1, "unit": "bar"}
